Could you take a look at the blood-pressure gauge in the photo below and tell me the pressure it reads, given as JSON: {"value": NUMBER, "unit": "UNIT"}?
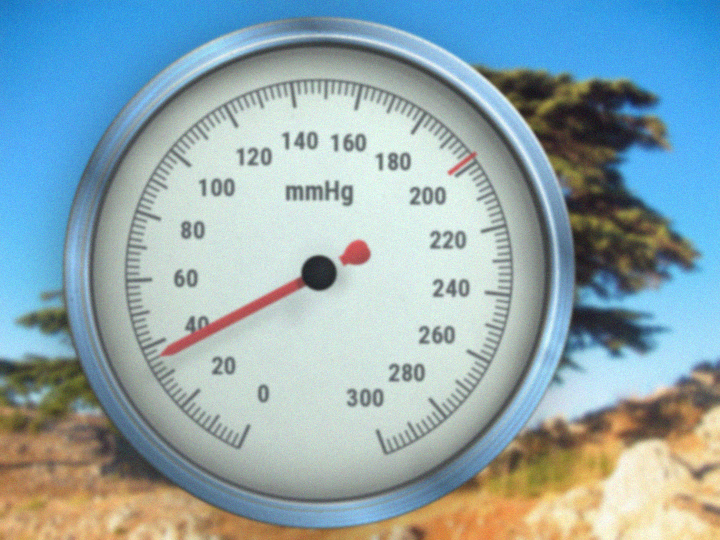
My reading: {"value": 36, "unit": "mmHg"}
